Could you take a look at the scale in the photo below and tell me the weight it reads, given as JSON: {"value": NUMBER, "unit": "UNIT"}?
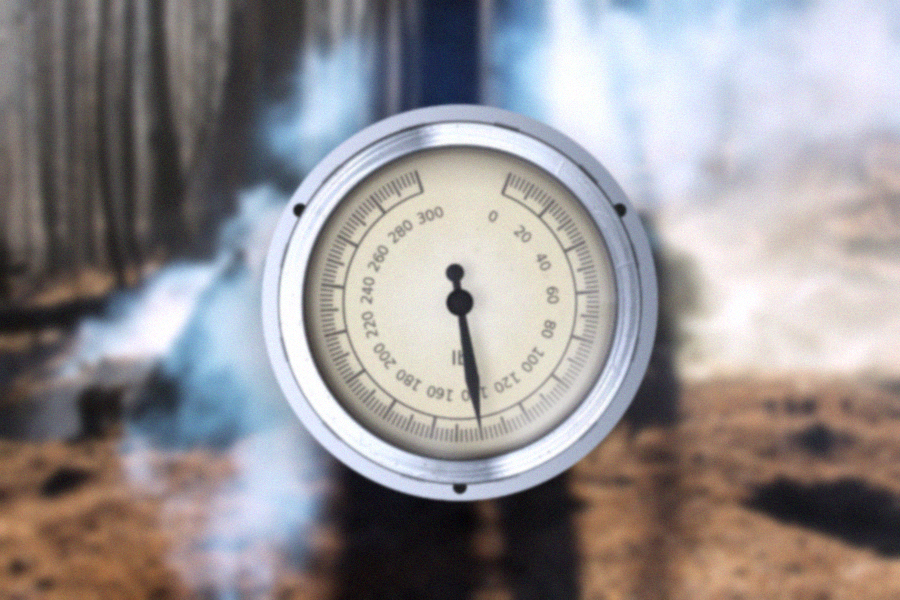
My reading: {"value": 140, "unit": "lb"}
